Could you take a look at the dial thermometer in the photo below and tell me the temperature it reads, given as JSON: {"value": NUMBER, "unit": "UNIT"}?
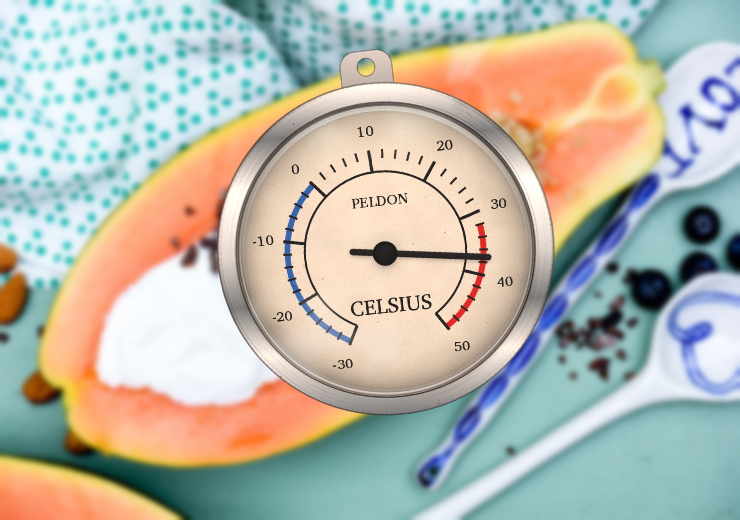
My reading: {"value": 37, "unit": "°C"}
